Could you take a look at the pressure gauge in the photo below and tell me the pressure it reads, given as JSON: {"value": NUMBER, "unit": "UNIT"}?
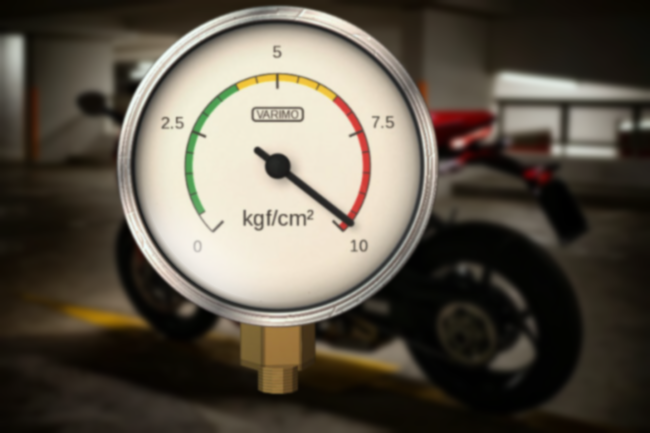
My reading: {"value": 9.75, "unit": "kg/cm²"}
